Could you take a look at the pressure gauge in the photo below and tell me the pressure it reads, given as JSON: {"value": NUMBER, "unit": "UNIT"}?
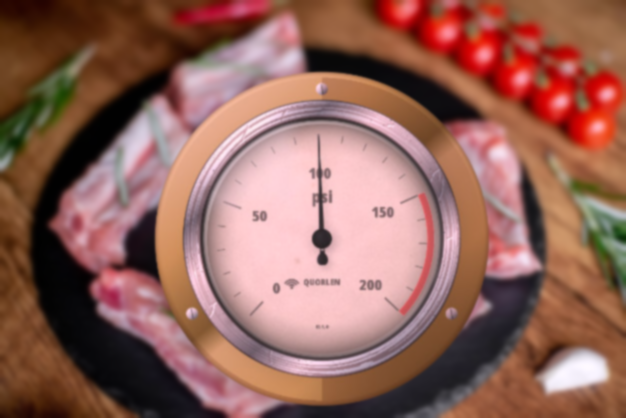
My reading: {"value": 100, "unit": "psi"}
